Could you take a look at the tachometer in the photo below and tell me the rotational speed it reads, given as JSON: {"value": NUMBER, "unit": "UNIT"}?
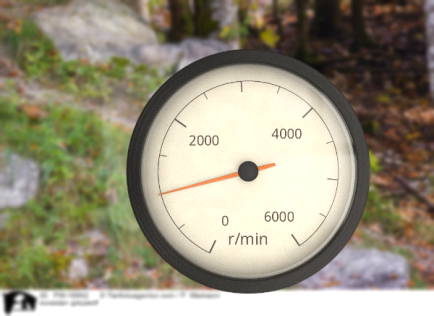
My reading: {"value": 1000, "unit": "rpm"}
